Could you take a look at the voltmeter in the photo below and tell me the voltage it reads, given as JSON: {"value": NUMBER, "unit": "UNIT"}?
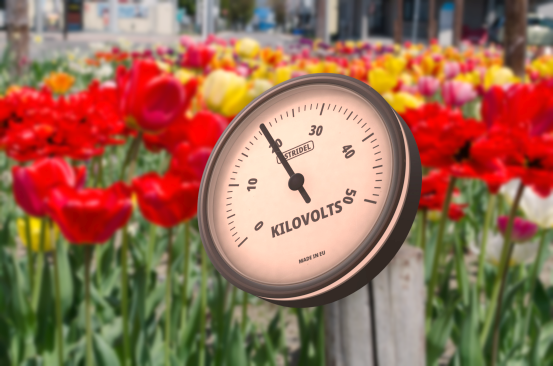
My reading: {"value": 20, "unit": "kV"}
